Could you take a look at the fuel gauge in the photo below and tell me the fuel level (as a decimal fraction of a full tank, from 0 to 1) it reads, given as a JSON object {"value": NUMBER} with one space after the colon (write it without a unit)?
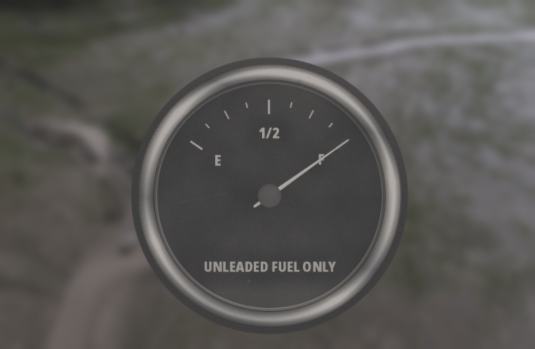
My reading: {"value": 1}
